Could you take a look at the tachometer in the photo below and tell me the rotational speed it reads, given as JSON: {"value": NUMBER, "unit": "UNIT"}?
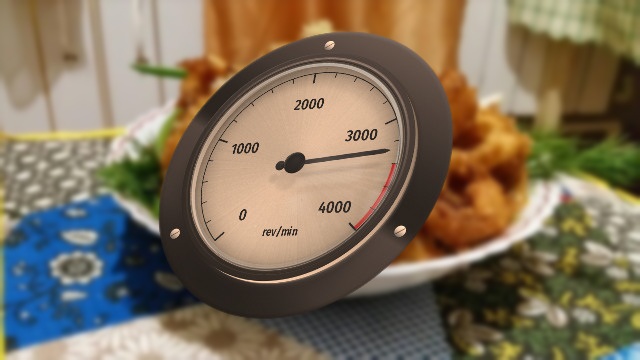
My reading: {"value": 3300, "unit": "rpm"}
